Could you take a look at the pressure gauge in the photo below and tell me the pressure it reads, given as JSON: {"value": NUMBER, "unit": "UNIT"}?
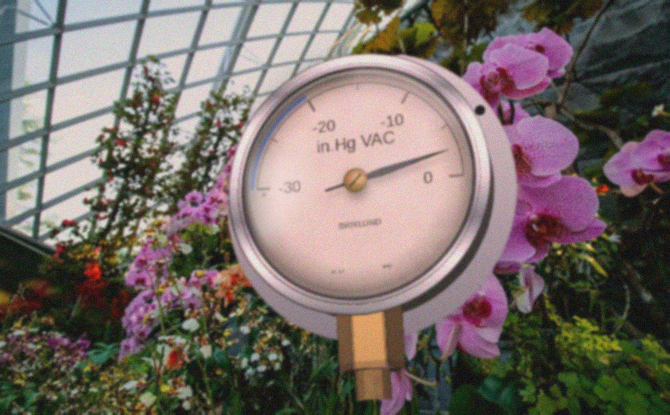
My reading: {"value": -2.5, "unit": "inHg"}
